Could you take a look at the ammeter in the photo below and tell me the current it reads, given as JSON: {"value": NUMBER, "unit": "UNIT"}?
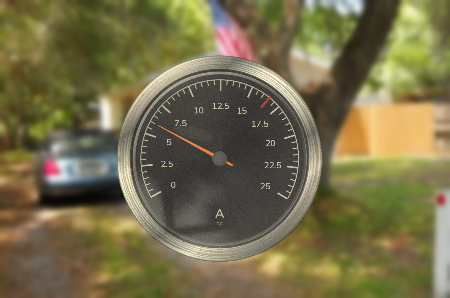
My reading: {"value": 6, "unit": "A"}
